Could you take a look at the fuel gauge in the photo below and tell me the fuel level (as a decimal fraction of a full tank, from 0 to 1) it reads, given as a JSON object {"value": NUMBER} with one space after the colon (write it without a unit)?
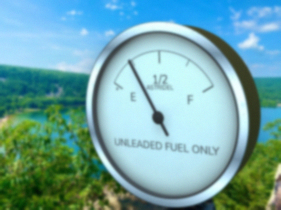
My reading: {"value": 0.25}
